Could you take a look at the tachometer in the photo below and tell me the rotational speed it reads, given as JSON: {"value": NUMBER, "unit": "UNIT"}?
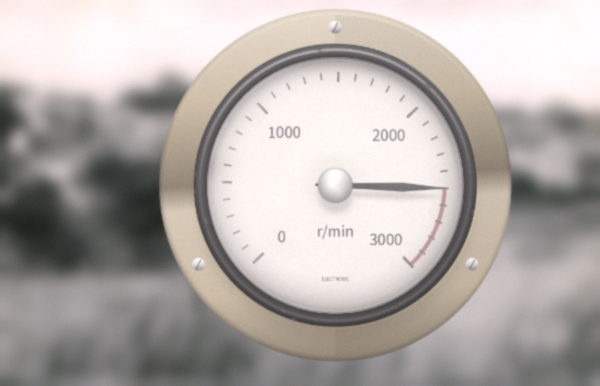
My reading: {"value": 2500, "unit": "rpm"}
